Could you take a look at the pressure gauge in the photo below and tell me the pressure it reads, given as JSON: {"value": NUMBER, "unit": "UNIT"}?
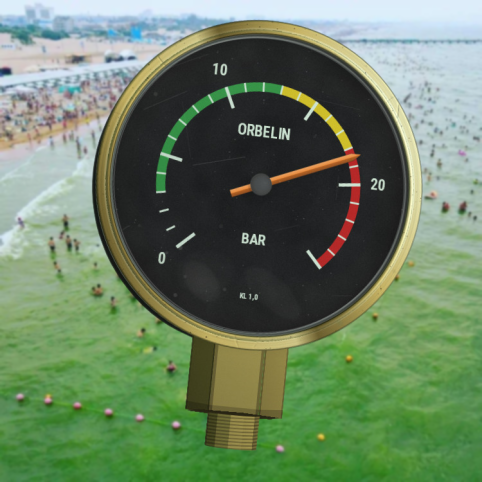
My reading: {"value": 18.5, "unit": "bar"}
